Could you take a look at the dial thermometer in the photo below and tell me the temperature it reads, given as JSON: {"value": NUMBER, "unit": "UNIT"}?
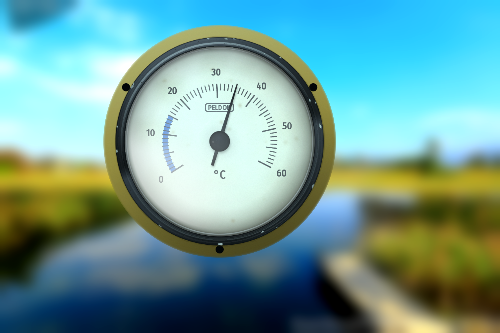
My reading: {"value": 35, "unit": "°C"}
